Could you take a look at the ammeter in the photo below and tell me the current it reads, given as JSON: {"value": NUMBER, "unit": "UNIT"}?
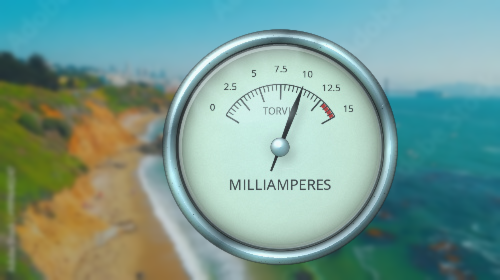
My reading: {"value": 10, "unit": "mA"}
